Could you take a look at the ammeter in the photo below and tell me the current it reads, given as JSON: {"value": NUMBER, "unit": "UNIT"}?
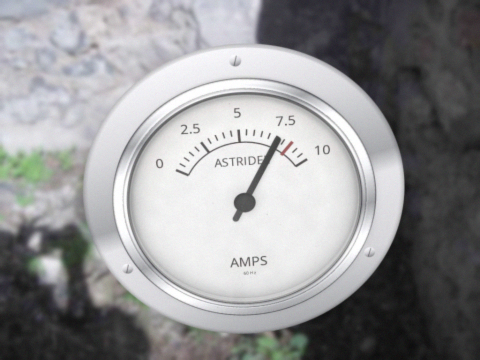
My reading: {"value": 7.5, "unit": "A"}
